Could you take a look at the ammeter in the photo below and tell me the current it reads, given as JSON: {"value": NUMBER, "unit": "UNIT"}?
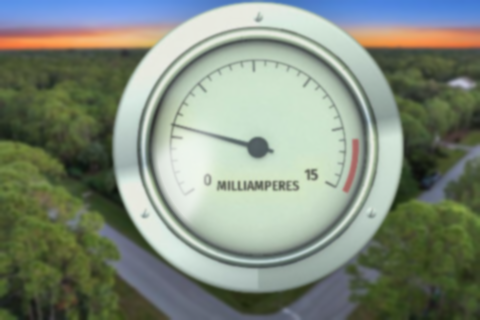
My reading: {"value": 3, "unit": "mA"}
